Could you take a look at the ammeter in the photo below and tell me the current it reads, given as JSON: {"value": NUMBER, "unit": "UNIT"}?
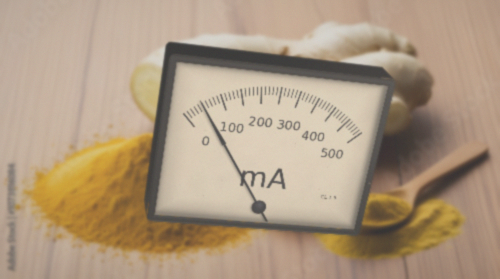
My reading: {"value": 50, "unit": "mA"}
